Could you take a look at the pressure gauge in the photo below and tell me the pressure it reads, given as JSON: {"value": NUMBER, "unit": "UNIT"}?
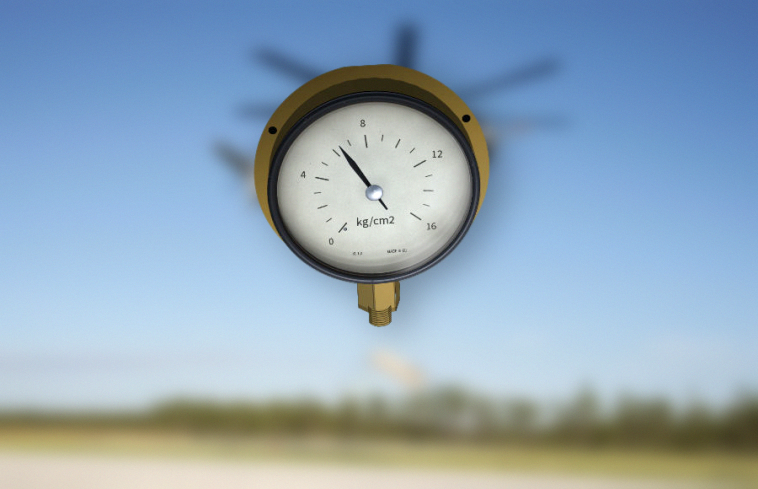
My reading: {"value": 6.5, "unit": "kg/cm²"}
